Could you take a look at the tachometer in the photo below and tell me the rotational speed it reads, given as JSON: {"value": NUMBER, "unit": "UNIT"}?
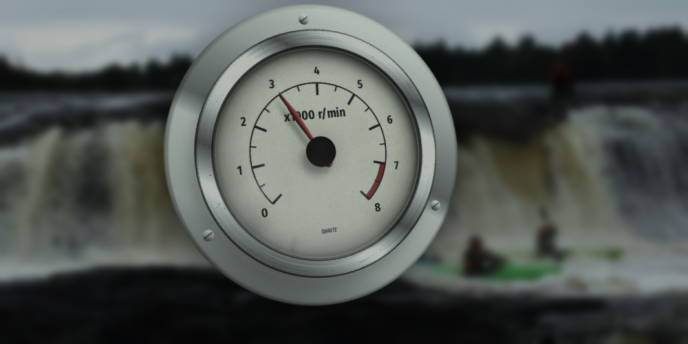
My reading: {"value": 3000, "unit": "rpm"}
